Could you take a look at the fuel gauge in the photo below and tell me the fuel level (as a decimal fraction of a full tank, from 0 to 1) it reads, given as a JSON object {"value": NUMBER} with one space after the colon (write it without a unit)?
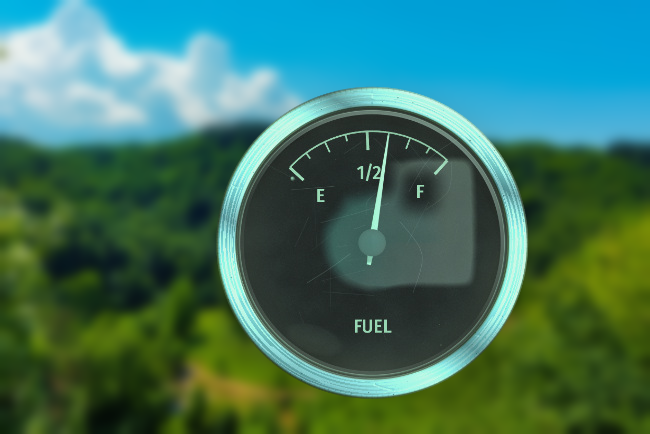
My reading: {"value": 0.625}
